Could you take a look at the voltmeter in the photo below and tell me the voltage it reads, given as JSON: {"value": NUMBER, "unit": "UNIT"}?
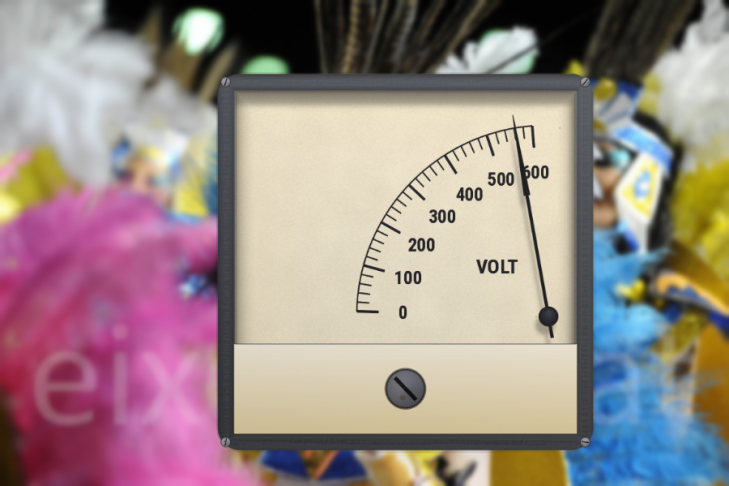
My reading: {"value": 560, "unit": "V"}
